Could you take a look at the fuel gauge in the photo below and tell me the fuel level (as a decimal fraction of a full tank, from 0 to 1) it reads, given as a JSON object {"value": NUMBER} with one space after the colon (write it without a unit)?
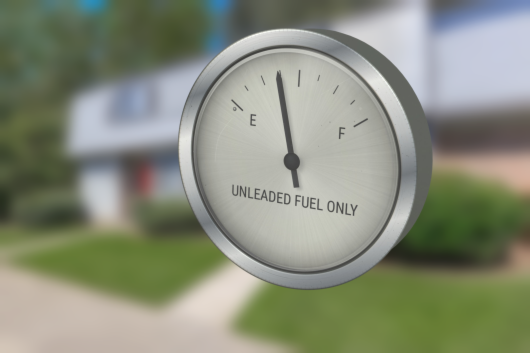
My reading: {"value": 0.375}
